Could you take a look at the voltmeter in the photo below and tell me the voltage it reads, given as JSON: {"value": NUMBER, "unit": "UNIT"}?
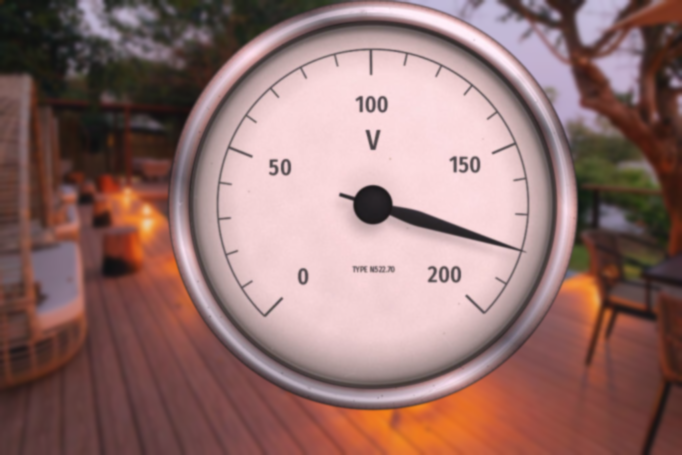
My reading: {"value": 180, "unit": "V"}
